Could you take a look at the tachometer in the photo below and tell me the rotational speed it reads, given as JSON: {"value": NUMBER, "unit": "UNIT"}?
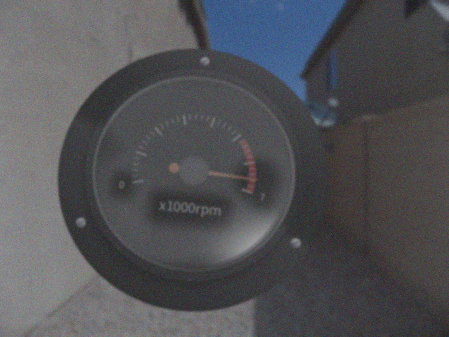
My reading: {"value": 6600, "unit": "rpm"}
